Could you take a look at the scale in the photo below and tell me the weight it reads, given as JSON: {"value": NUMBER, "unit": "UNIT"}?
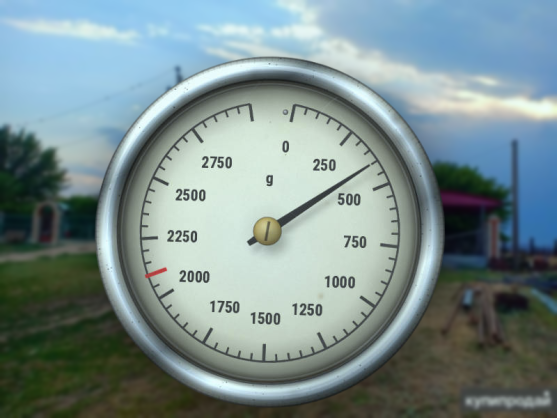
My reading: {"value": 400, "unit": "g"}
